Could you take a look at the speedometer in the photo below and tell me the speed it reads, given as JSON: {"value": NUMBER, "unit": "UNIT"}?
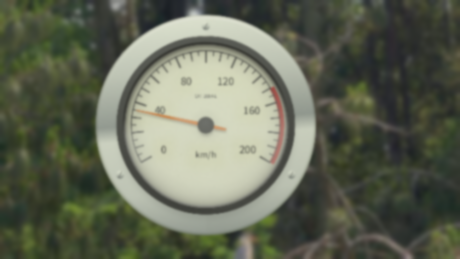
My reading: {"value": 35, "unit": "km/h"}
